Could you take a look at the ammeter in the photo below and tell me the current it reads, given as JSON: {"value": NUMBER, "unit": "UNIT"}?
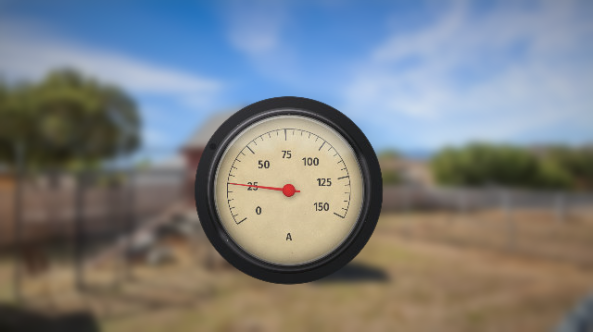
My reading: {"value": 25, "unit": "A"}
